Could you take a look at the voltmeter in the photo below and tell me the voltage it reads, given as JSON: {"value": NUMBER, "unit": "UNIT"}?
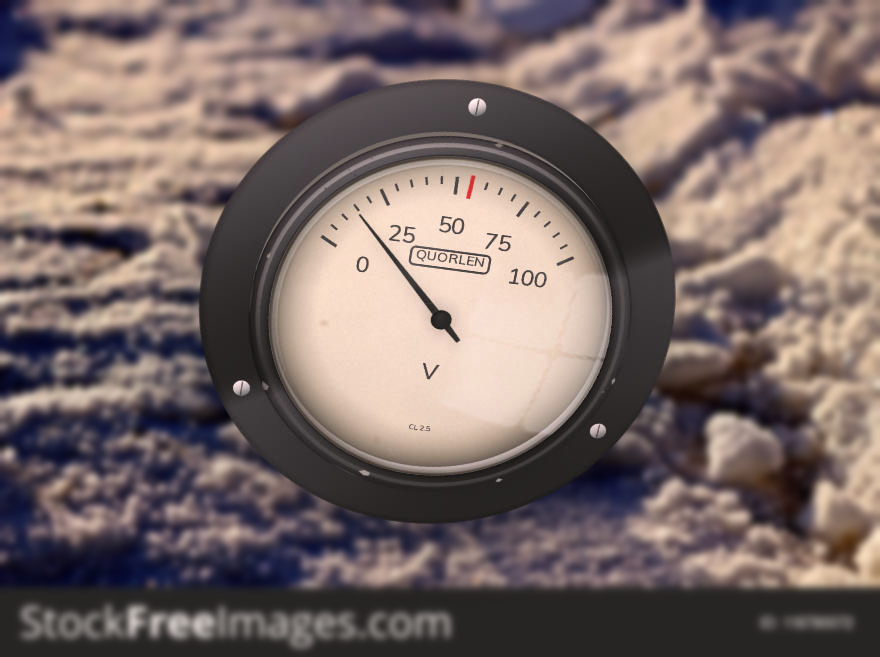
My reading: {"value": 15, "unit": "V"}
